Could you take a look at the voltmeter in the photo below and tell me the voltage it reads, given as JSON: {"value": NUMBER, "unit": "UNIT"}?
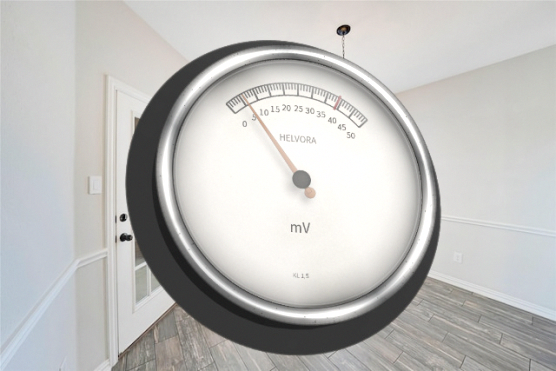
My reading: {"value": 5, "unit": "mV"}
